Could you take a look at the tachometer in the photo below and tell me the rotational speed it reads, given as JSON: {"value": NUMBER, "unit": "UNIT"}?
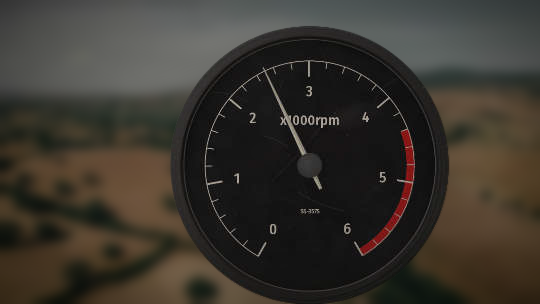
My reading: {"value": 2500, "unit": "rpm"}
